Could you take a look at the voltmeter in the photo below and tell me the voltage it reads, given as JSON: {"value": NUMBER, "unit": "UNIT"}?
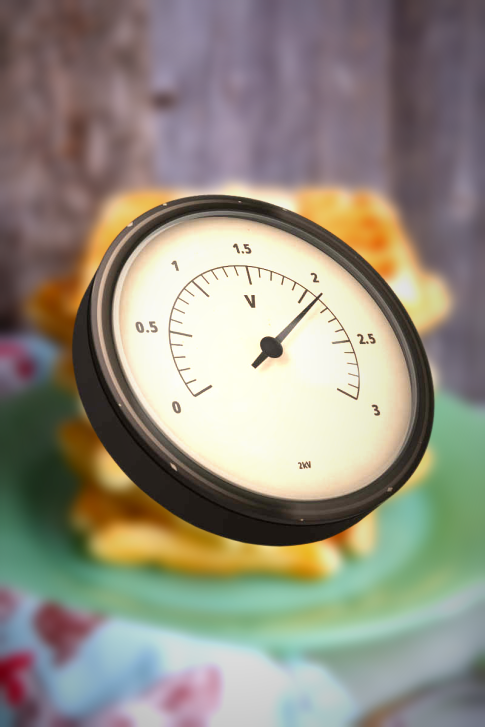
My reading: {"value": 2.1, "unit": "V"}
